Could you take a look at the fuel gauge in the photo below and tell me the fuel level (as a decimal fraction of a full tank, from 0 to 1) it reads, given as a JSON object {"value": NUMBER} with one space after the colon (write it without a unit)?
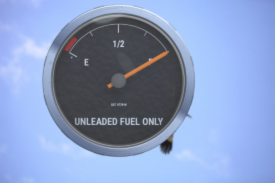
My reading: {"value": 1}
